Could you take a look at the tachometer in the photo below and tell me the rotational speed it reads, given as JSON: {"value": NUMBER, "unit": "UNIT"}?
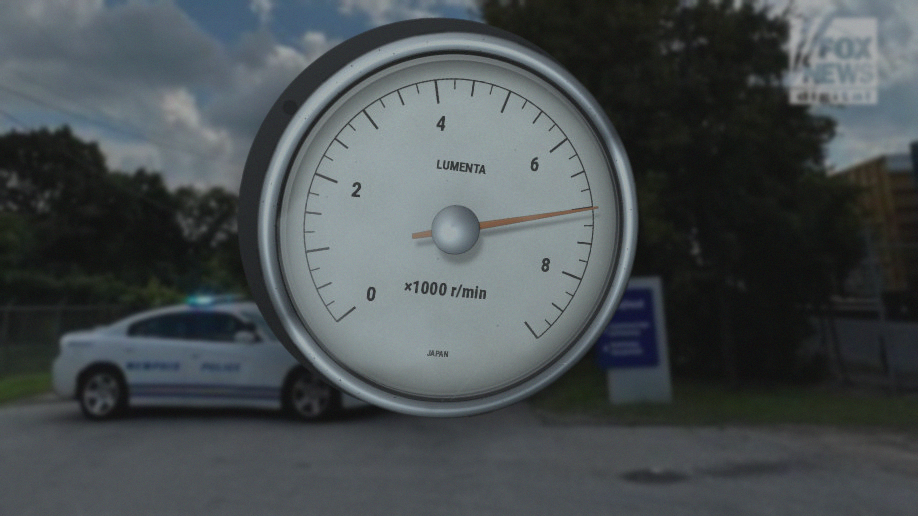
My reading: {"value": 7000, "unit": "rpm"}
